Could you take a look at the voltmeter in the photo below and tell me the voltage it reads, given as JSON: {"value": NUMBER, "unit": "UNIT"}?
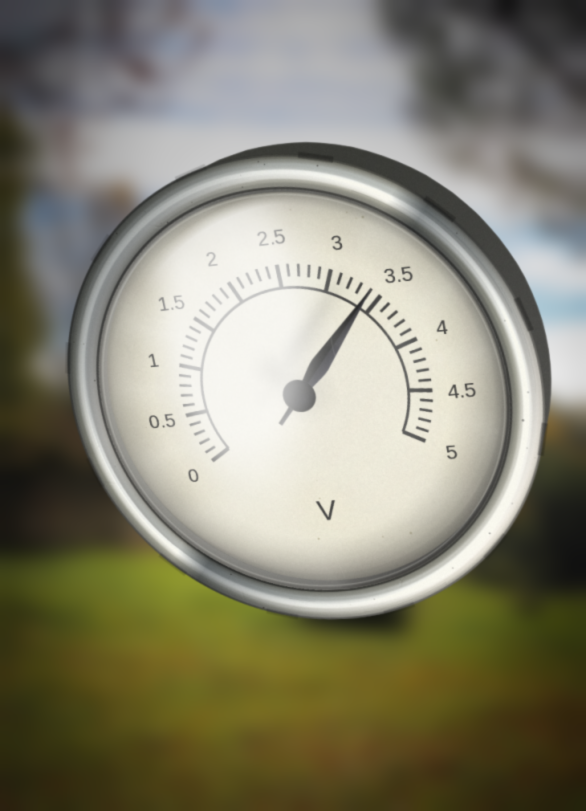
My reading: {"value": 3.4, "unit": "V"}
